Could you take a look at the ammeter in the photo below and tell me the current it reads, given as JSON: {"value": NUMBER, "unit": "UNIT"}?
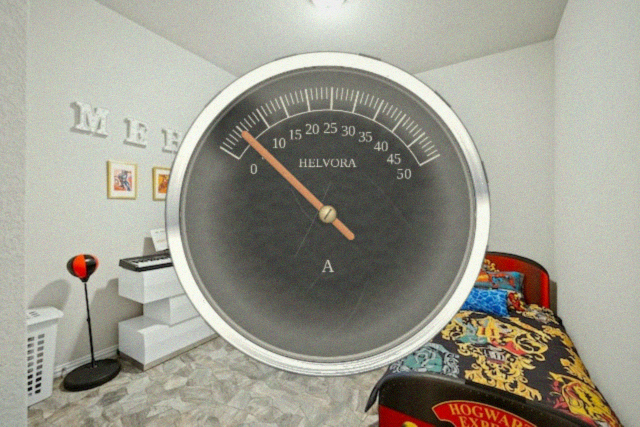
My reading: {"value": 5, "unit": "A"}
